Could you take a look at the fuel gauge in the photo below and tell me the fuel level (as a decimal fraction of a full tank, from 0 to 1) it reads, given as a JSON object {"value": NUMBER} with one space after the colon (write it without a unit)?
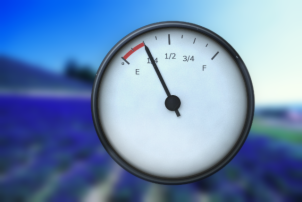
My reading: {"value": 0.25}
